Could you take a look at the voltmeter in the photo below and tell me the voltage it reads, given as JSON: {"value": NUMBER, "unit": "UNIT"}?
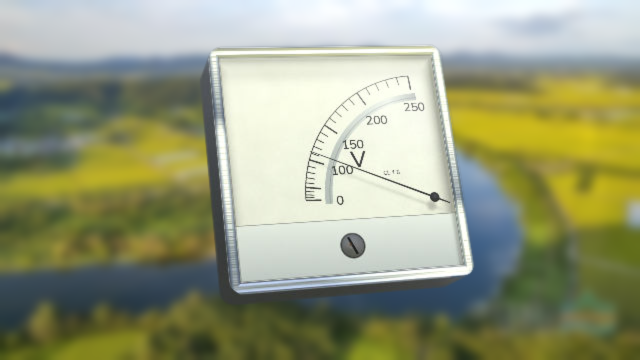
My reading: {"value": 110, "unit": "V"}
